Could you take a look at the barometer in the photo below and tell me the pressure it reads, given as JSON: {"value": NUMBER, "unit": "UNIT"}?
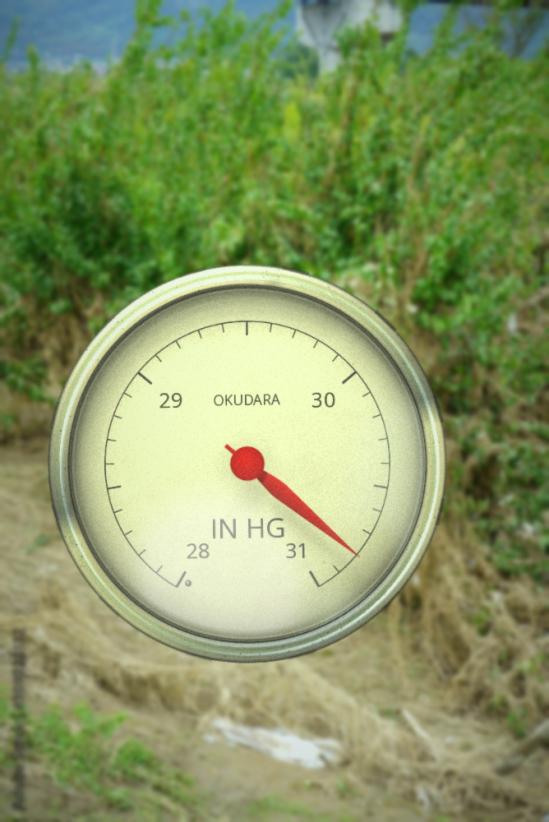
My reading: {"value": 30.8, "unit": "inHg"}
